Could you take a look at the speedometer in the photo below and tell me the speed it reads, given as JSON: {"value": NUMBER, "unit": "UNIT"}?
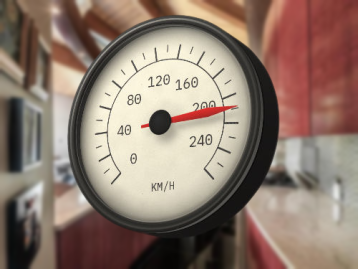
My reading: {"value": 210, "unit": "km/h"}
